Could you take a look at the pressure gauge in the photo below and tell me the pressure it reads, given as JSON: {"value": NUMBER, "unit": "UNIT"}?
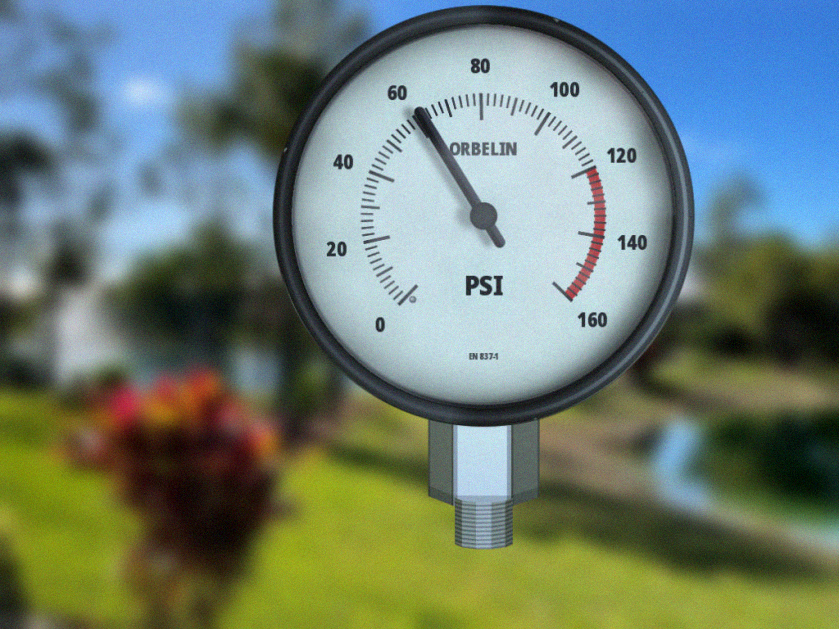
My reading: {"value": 62, "unit": "psi"}
